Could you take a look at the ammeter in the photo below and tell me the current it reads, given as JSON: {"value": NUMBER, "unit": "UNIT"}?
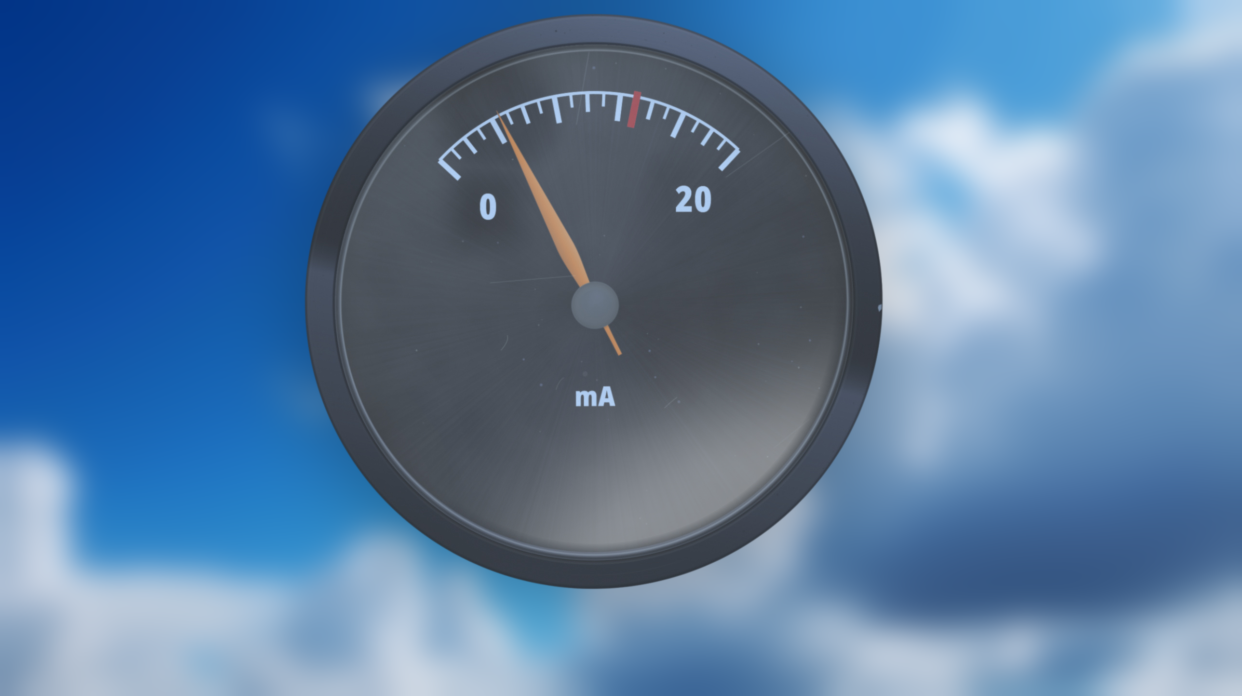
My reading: {"value": 4.5, "unit": "mA"}
